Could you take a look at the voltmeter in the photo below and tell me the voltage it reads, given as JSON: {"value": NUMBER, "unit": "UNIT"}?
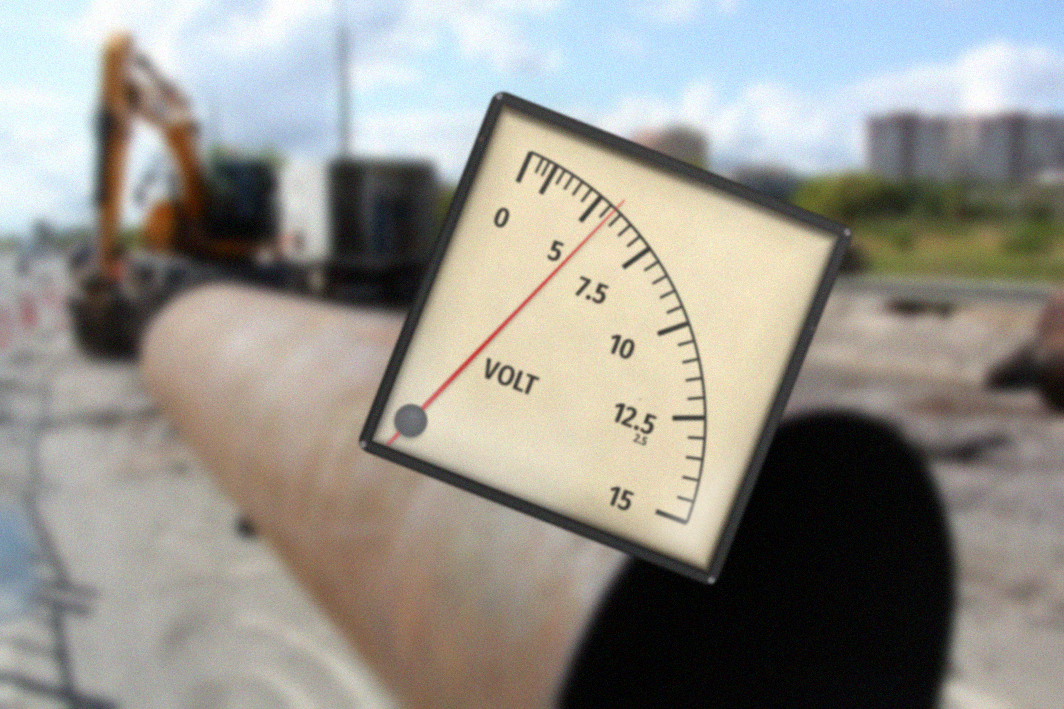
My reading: {"value": 5.75, "unit": "V"}
